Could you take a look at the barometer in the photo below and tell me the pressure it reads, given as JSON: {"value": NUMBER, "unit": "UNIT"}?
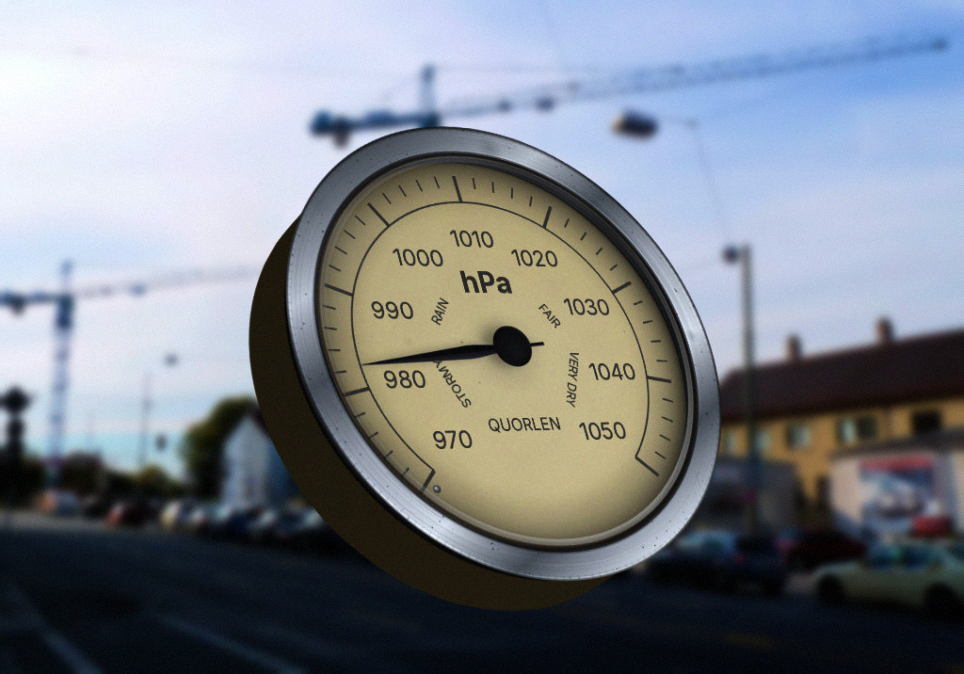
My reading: {"value": 982, "unit": "hPa"}
